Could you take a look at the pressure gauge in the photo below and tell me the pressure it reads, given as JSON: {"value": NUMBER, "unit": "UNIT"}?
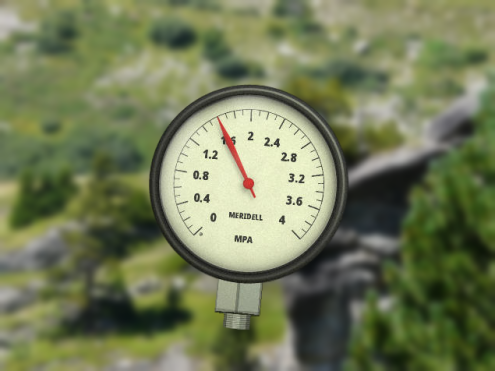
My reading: {"value": 1.6, "unit": "MPa"}
